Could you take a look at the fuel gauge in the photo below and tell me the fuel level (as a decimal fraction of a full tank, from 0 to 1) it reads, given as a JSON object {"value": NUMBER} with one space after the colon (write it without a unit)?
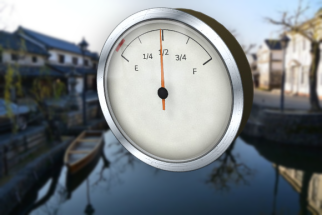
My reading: {"value": 0.5}
